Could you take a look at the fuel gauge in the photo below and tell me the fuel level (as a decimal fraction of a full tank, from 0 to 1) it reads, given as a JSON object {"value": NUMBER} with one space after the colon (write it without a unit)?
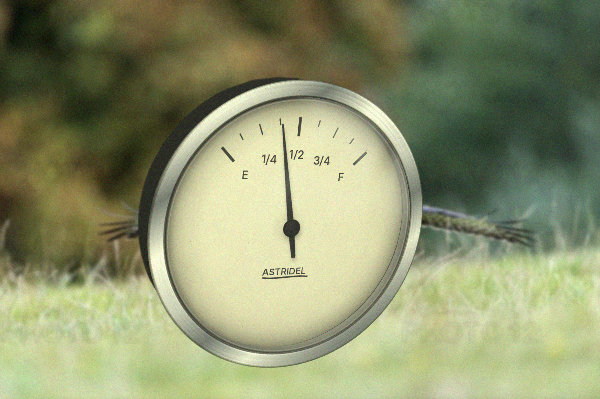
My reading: {"value": 0.375}
